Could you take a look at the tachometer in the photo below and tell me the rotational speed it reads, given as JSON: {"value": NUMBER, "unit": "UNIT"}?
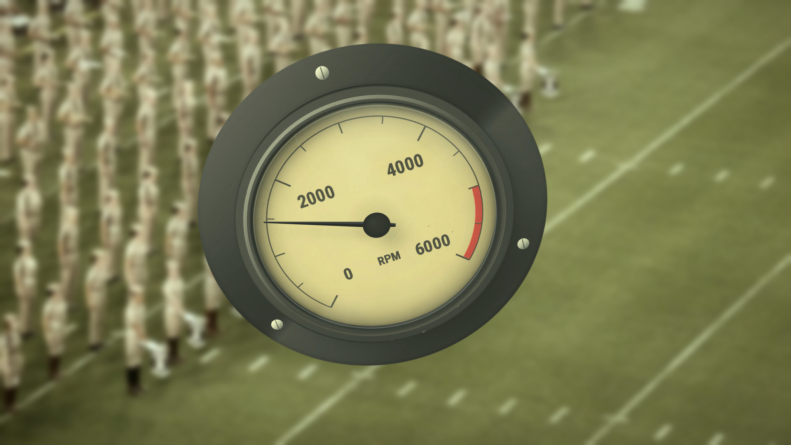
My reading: {"value": 1500, "unit": "rpm"}
